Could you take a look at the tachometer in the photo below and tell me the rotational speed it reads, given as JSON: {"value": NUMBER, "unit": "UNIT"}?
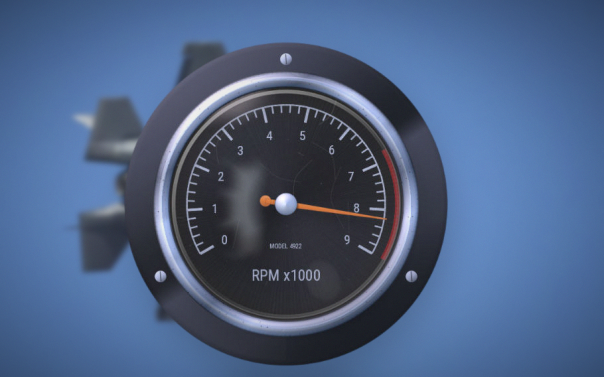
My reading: {"value": 8200, "unit": "rpm"}
